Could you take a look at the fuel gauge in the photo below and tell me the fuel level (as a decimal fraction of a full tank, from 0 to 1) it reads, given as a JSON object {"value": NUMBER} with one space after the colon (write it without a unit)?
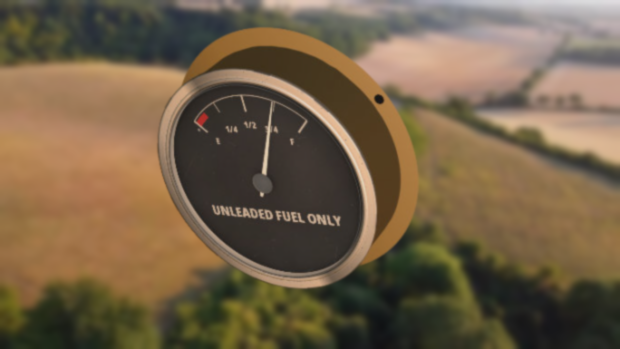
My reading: {"value": 0.75}
